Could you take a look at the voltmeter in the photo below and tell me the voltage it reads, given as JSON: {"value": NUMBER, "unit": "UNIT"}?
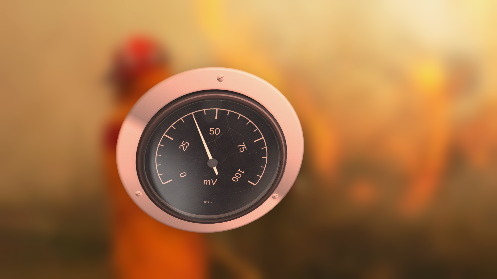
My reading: {"value": 40, "unit": "mV"}
